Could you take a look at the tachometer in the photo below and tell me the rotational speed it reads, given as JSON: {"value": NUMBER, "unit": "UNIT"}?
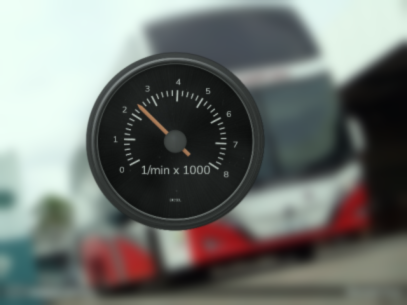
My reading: {"value": 2400, "unit": "rpm"}
